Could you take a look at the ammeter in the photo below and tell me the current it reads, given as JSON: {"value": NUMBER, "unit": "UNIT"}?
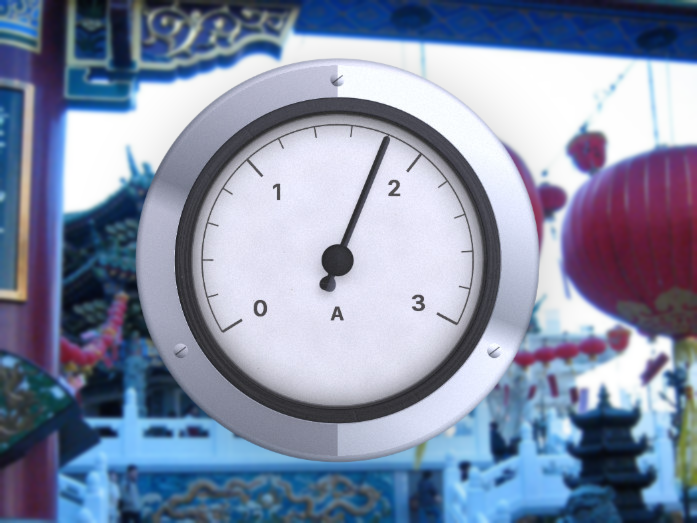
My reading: {"value": 1.8, "unit": "A"}
